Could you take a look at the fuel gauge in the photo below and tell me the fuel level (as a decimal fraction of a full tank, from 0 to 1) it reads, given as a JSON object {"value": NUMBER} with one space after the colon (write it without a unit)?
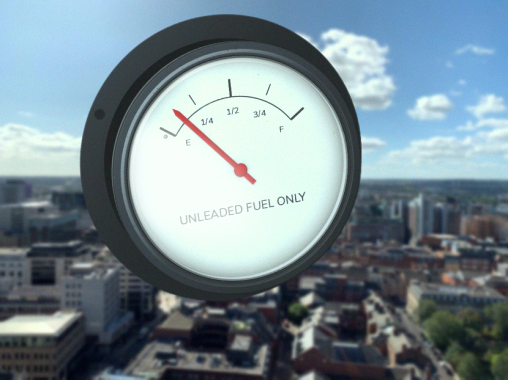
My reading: {"value": 0.125}
